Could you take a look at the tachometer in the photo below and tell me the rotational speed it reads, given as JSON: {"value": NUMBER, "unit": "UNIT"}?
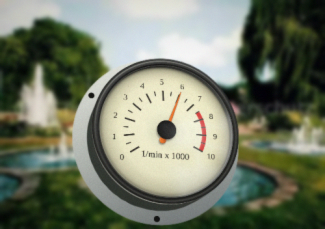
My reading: {"value": 6000, "unit": "rpm"}
